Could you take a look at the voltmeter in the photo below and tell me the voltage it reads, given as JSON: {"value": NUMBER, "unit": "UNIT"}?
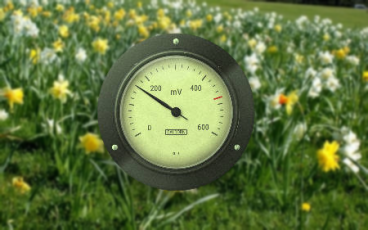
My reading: {"value": 160, "unit": "mV"}
